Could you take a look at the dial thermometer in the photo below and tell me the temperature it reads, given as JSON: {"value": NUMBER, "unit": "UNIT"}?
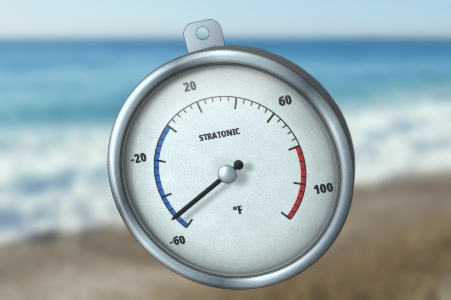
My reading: {"value": -52, "unit": "°F"}
